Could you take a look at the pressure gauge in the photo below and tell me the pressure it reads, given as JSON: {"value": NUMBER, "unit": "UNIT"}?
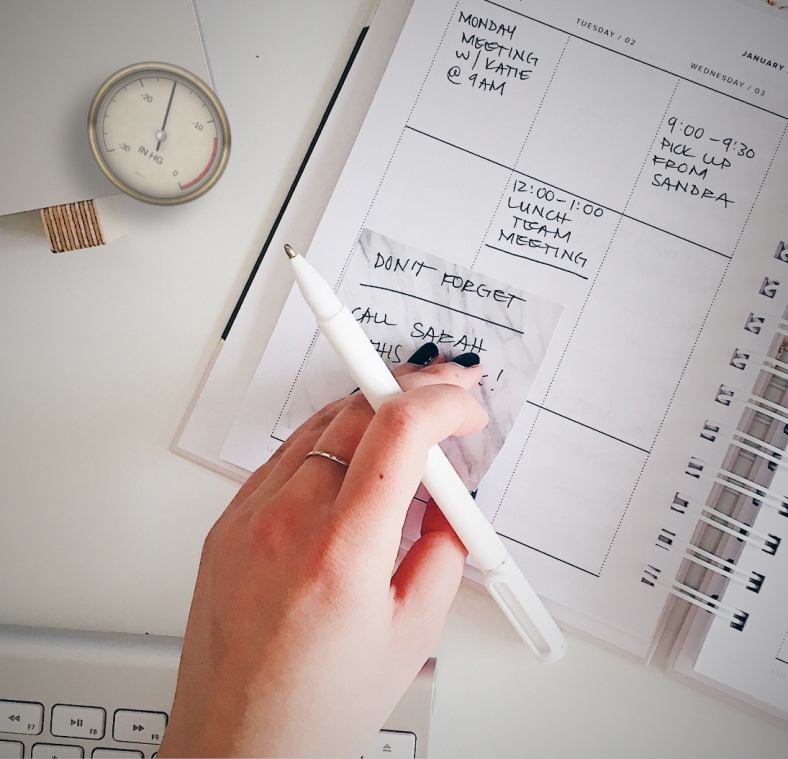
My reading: {"value": -16, "unit": "inHg"}
